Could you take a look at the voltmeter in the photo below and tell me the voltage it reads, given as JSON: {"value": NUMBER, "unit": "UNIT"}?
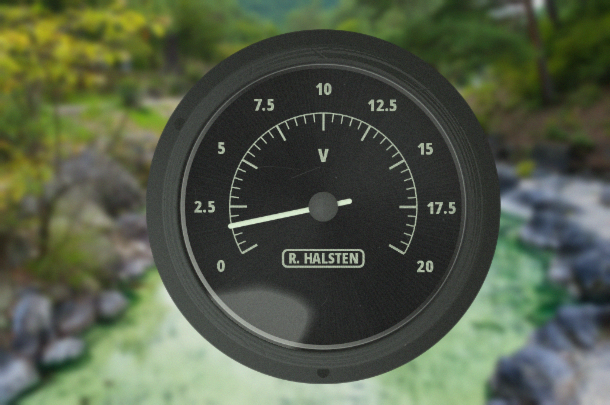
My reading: {"value": 1.5, "unit": "V"}
